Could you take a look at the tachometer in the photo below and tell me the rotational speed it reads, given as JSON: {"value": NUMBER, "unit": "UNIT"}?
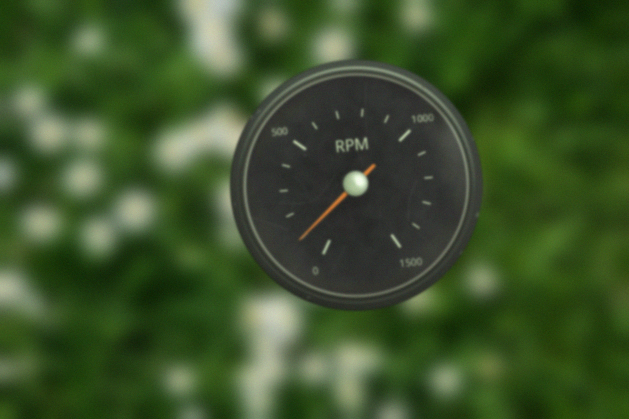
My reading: {"value": 100, "unit": "rpm"}
